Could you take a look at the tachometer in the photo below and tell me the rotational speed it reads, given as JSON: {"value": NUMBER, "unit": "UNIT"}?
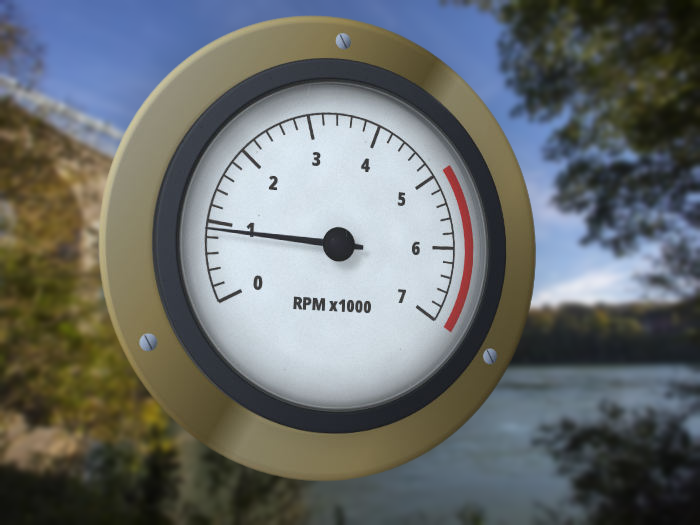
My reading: {"value": 900, "unit": "rpm"}
